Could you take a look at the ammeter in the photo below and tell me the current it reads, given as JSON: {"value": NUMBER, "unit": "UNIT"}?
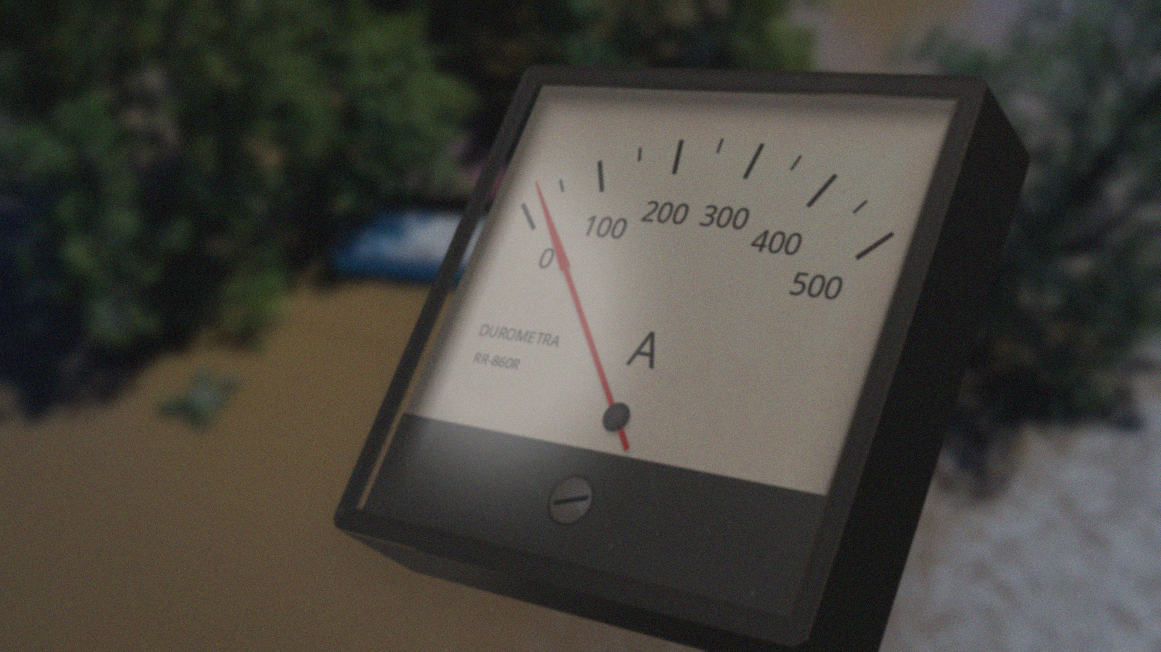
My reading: {"value": 25, "unit": "A"}
